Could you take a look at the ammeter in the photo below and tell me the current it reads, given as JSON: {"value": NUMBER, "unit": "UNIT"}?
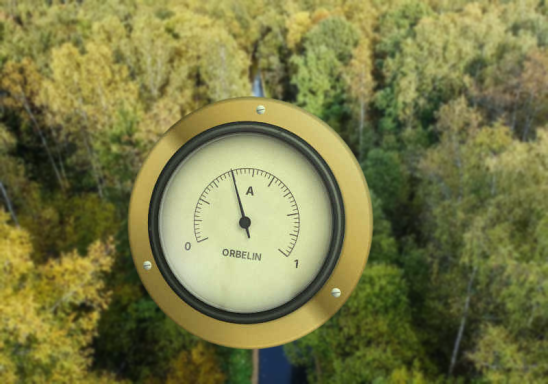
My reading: {"value": 0.4, "unit": "A"}
